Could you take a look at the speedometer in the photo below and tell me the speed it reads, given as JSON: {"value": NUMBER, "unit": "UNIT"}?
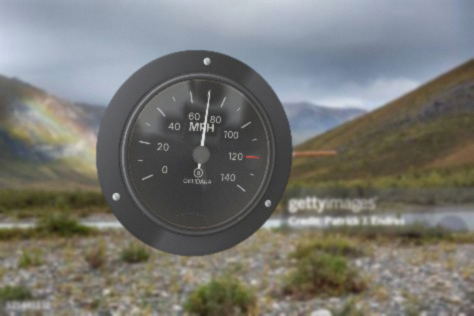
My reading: {"value": 70, "unit": "mph"}
